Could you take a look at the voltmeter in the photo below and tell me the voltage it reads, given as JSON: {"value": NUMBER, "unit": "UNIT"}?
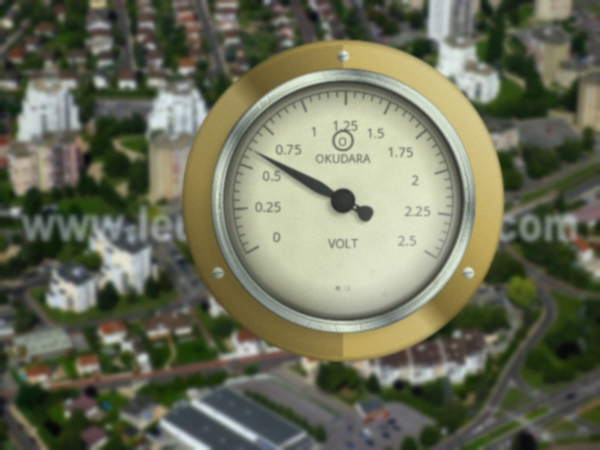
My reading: {"value": 0.6, "unit": "V"}
